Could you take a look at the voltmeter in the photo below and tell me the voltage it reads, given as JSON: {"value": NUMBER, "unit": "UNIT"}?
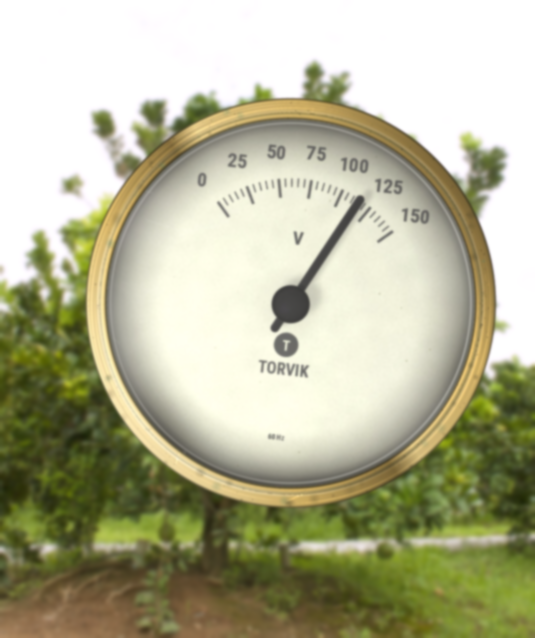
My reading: {"value": 115, "unit": "V"}
